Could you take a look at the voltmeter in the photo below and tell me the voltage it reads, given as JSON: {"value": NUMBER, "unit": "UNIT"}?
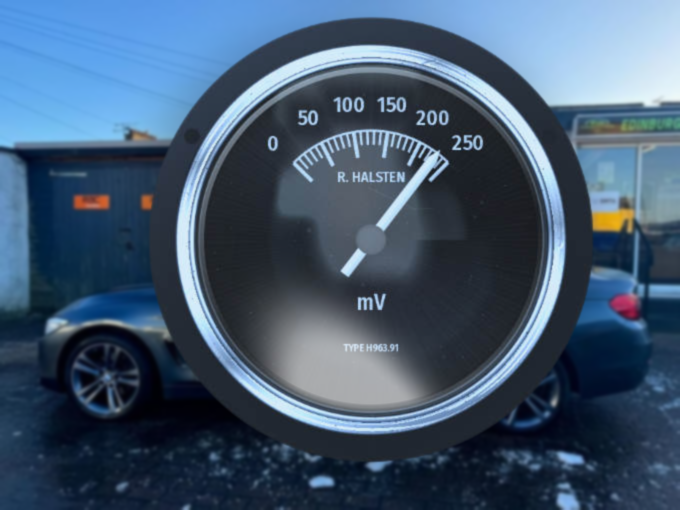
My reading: {"value": 230, "unit": "mV"}
